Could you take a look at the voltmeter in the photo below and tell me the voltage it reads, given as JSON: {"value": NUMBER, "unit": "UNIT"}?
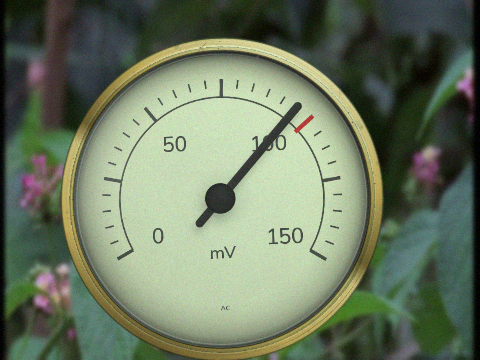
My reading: {"value": 100, "unit": "mV"}
